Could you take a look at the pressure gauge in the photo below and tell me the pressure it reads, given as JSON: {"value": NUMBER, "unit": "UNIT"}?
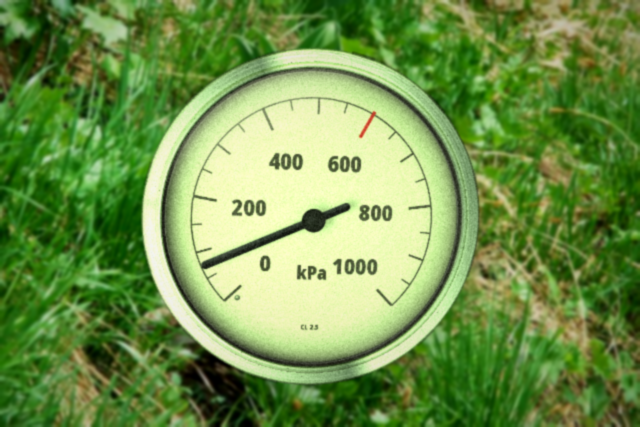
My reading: {"value": 75, "unit": "kPa"}
